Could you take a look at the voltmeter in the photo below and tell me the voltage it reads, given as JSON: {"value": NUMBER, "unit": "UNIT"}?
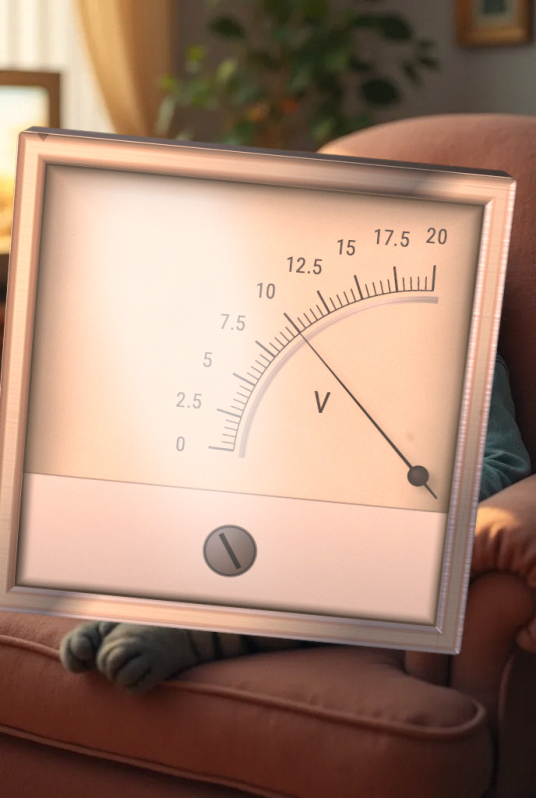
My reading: {"value": 10, "unit": "V"}
